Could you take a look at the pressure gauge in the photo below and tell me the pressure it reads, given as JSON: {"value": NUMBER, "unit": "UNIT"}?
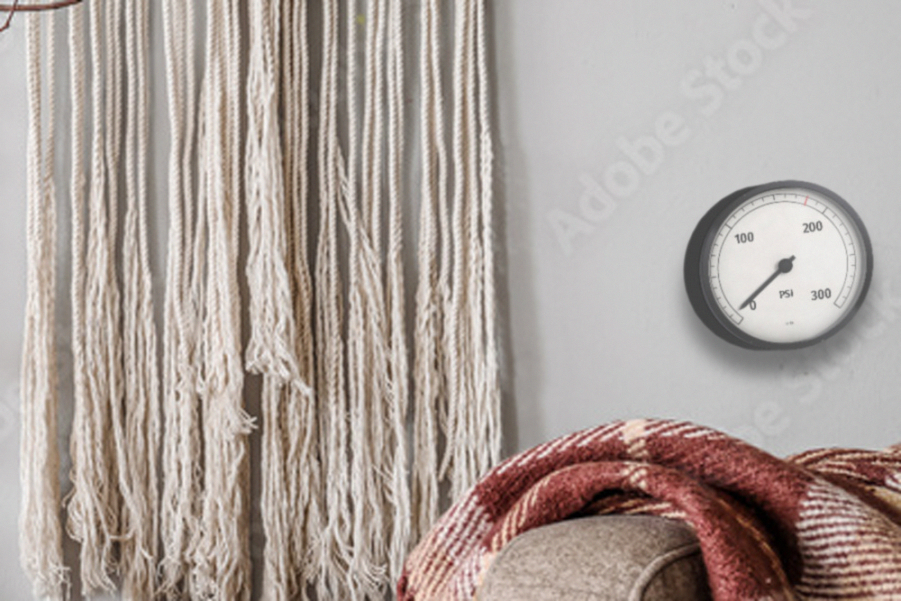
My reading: {"value": 10, "unit": "psi"}
